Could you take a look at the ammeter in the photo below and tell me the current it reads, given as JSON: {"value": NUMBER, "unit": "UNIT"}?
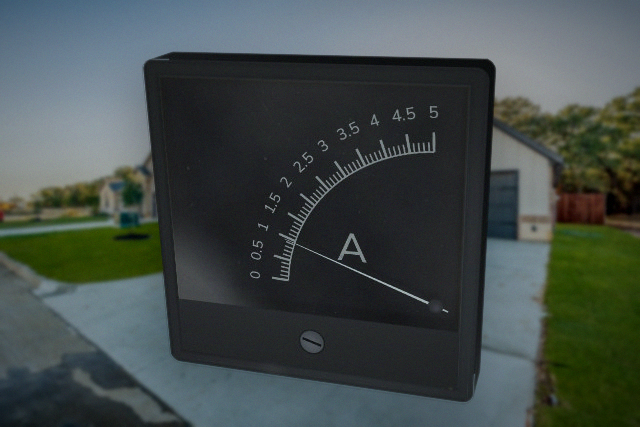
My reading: {"value": 1, "unit": "A"}
